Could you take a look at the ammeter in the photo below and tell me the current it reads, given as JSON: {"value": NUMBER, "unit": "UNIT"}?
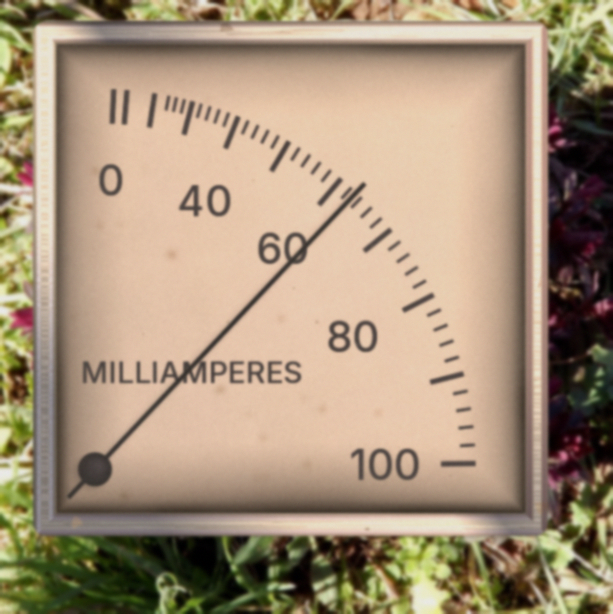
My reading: {"value": 63, "unit": "mA"}
